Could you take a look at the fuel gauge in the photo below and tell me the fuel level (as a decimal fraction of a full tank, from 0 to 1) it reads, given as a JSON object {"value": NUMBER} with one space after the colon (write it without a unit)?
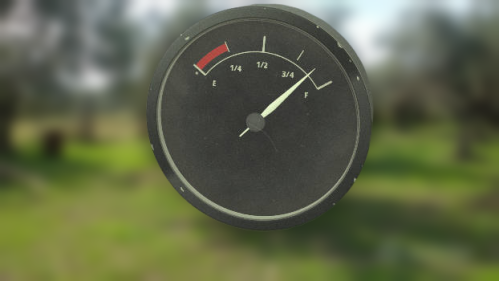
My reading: {"value": 0.875}
